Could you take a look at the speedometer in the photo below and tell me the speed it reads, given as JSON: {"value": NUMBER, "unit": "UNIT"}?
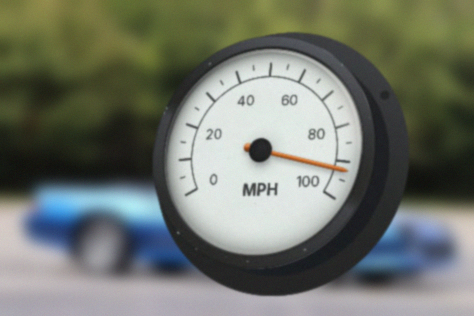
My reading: {"value": 92.5, "unit": "mph"}
